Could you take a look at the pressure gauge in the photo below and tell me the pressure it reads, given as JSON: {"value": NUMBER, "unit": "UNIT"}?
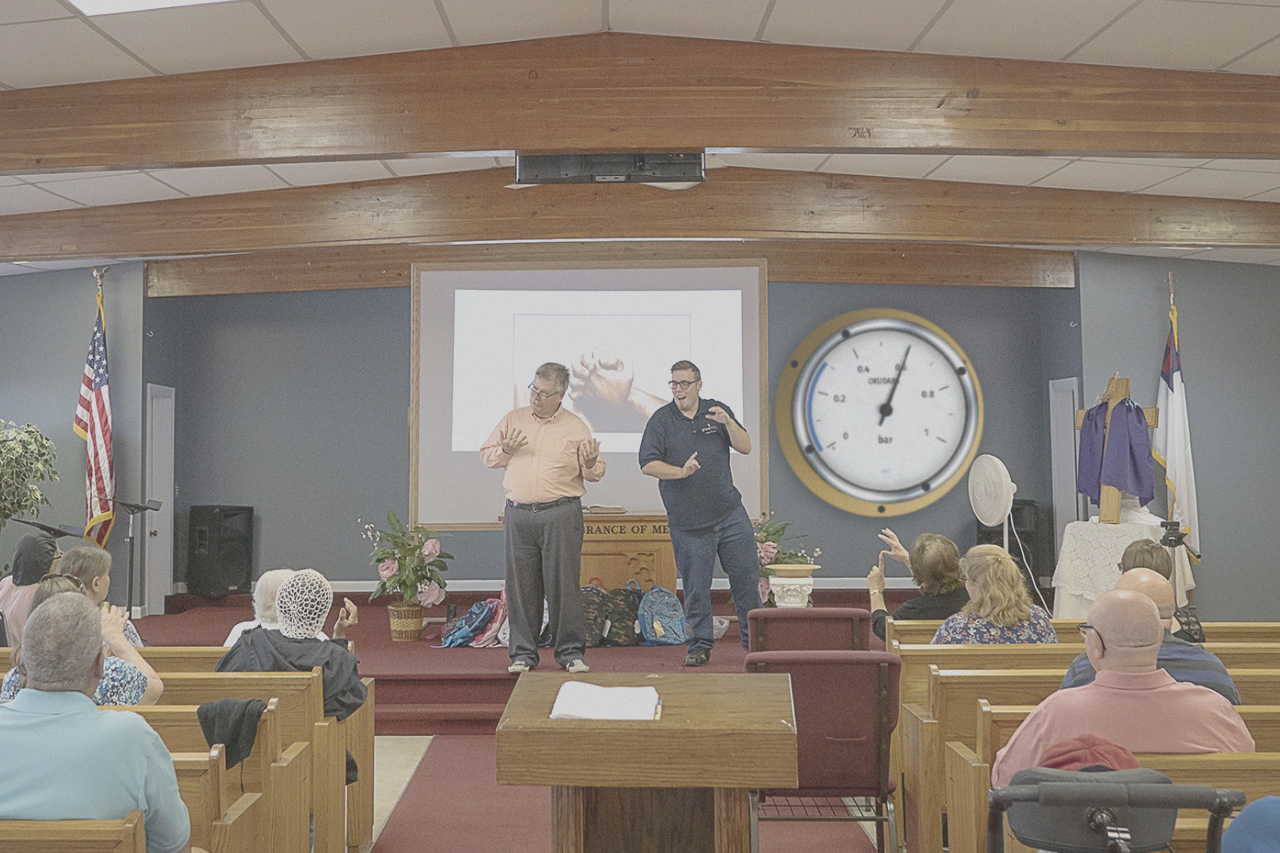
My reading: {"value": 0.6, "unit": "bar"}
